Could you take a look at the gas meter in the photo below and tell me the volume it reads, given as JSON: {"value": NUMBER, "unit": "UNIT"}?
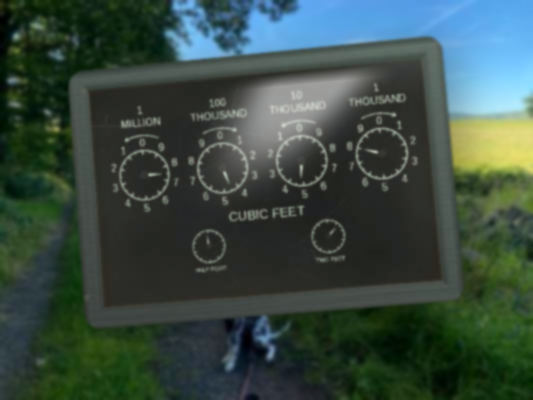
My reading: {"value": 744800, "unit": "ft³"}
